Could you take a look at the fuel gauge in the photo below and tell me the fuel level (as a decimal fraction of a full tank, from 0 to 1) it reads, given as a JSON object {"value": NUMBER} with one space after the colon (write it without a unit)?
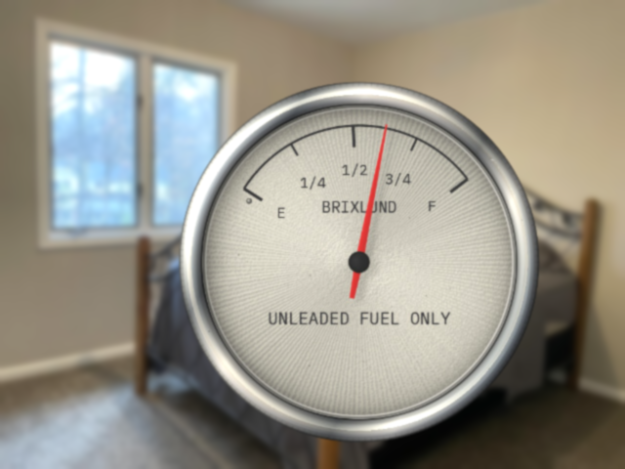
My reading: {"value": 0.625}
